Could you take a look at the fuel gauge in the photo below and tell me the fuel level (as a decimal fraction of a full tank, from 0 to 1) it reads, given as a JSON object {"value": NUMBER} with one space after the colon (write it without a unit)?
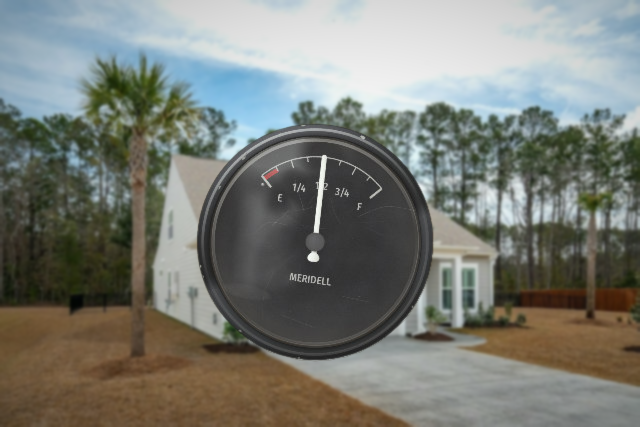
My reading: {"value": 0.5}
